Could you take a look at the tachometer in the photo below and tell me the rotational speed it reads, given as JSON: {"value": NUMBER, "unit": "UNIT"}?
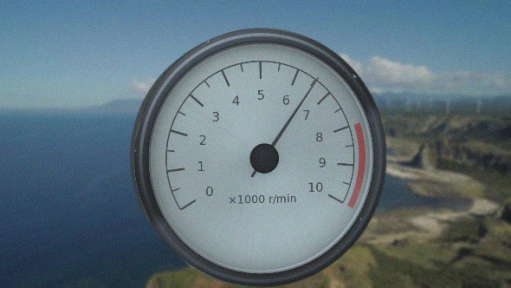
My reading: {"value": 6500, "unit": "rpm"}
